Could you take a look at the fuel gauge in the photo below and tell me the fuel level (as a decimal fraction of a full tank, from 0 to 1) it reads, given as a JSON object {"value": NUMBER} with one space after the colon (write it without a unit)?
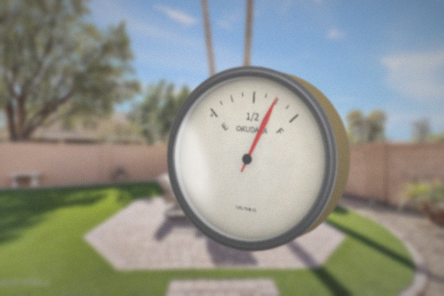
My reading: {"value": 0.75}
